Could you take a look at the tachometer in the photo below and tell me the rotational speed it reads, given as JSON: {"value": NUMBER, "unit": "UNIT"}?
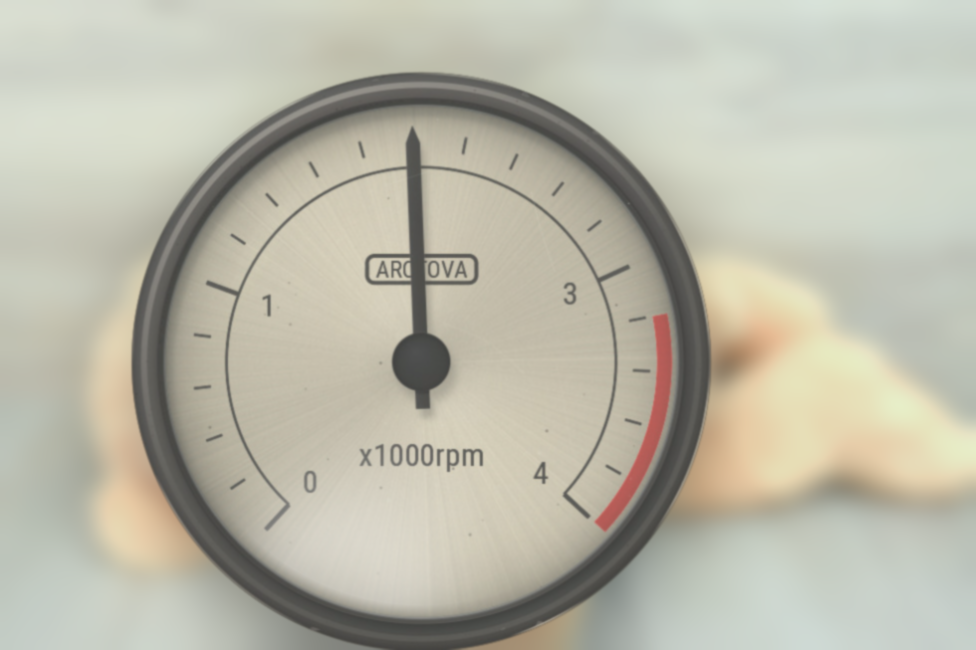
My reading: {"value": 2000, "unit": "rpm"}
